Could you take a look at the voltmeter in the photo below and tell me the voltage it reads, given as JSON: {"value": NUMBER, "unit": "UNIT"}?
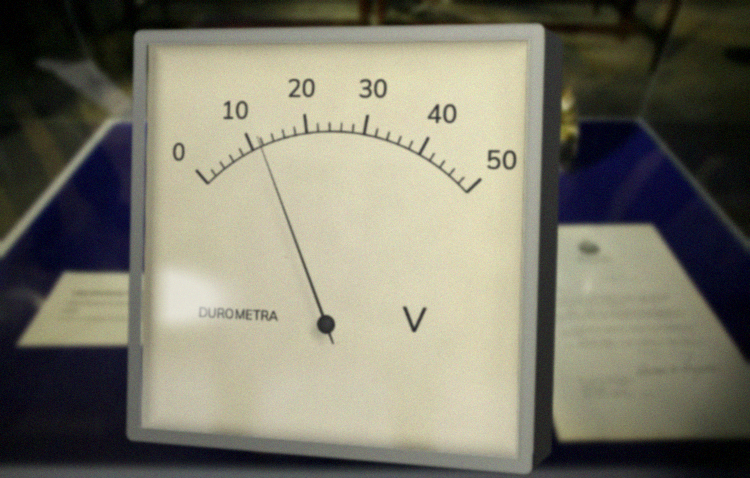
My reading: {"value": 12, "unit": "V"}
